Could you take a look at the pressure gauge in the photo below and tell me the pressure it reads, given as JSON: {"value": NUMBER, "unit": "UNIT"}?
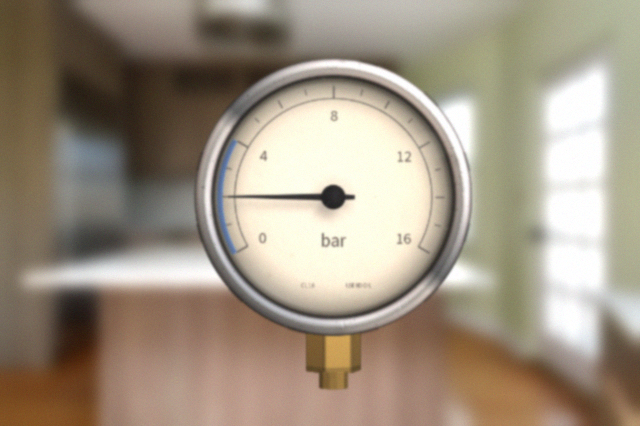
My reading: {"value": 2, "unit": "bar"}
